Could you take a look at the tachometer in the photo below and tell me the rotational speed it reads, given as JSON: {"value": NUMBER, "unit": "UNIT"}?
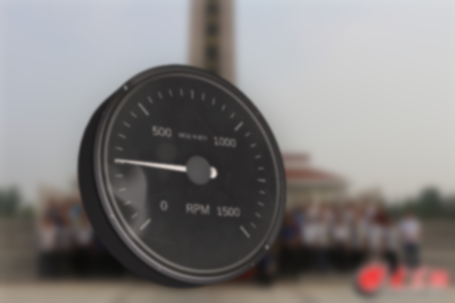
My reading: {"value": 250, "unit": "rpm"}
